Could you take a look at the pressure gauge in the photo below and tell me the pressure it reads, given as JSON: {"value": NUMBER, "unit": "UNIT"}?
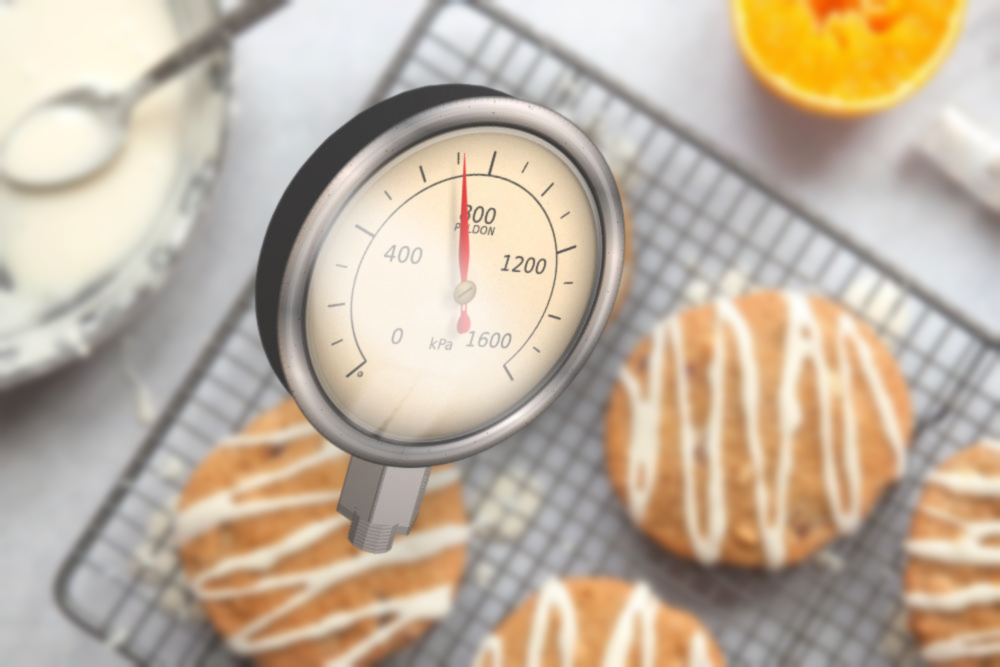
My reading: {"value": 700, "unit": "kPa"}
